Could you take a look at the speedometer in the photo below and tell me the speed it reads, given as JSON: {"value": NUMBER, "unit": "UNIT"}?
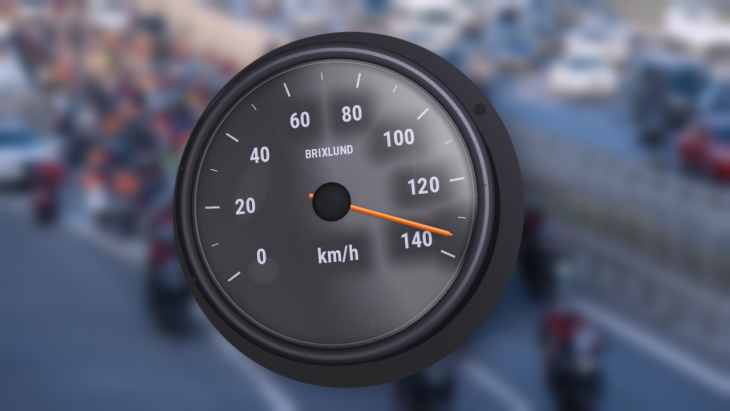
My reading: {"value": 135, "unit": "km/h"}
